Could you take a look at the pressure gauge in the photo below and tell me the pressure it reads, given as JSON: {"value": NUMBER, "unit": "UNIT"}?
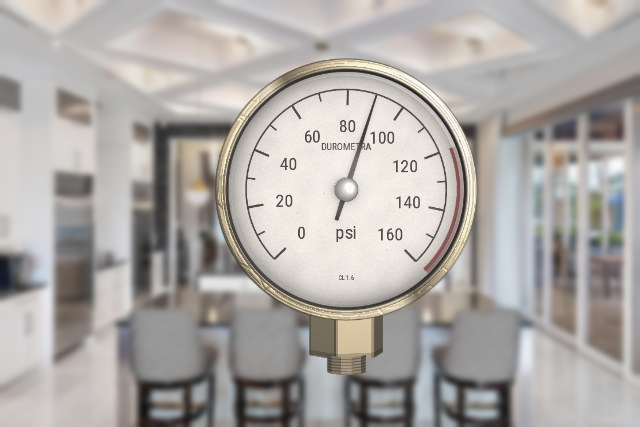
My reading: {"value": 90, "unit": "psi"}
